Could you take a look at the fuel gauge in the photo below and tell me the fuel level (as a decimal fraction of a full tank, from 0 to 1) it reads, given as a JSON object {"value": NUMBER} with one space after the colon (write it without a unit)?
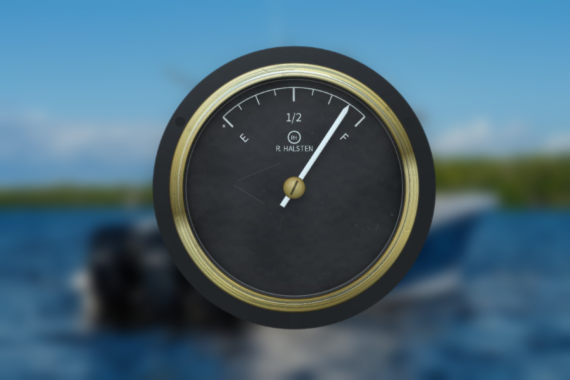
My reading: {"value": 0.875}
